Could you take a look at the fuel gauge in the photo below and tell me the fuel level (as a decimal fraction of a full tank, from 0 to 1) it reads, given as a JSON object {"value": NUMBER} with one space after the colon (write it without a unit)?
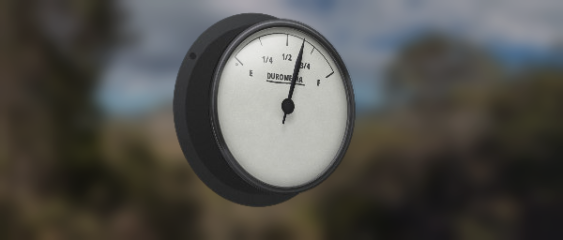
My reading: {"value": 0.625}
